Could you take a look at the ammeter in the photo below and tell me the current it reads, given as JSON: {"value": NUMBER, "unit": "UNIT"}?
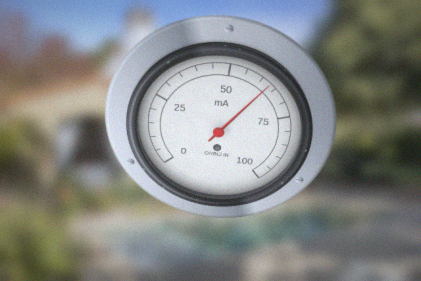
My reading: {"value": 62.5, "unit": "mA"}
